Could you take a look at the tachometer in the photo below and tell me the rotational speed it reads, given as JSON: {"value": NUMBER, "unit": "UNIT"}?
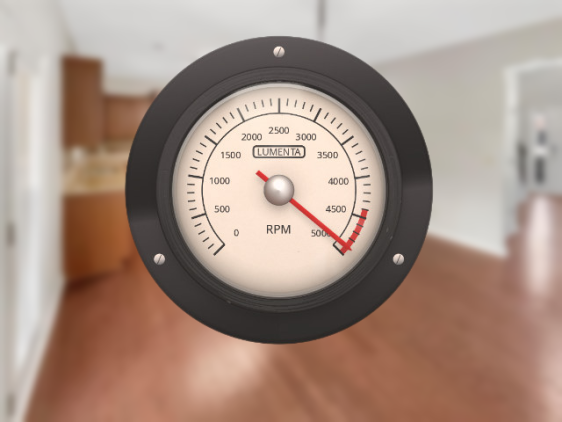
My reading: {"value": 4900, "unit": "rpm"}
